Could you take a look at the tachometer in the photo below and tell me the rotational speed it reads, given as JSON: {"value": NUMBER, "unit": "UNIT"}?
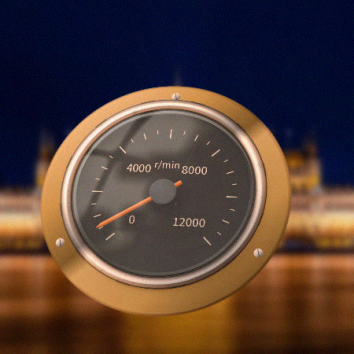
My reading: {"value": 500, "unit": "rpm"}
